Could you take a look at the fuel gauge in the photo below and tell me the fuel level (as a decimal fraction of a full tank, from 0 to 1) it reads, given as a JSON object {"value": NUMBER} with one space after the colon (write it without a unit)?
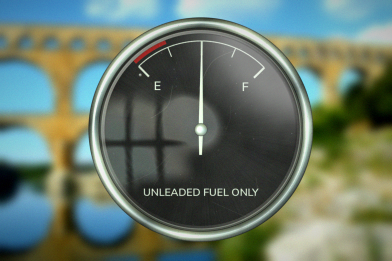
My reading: {"value": 0.5}
